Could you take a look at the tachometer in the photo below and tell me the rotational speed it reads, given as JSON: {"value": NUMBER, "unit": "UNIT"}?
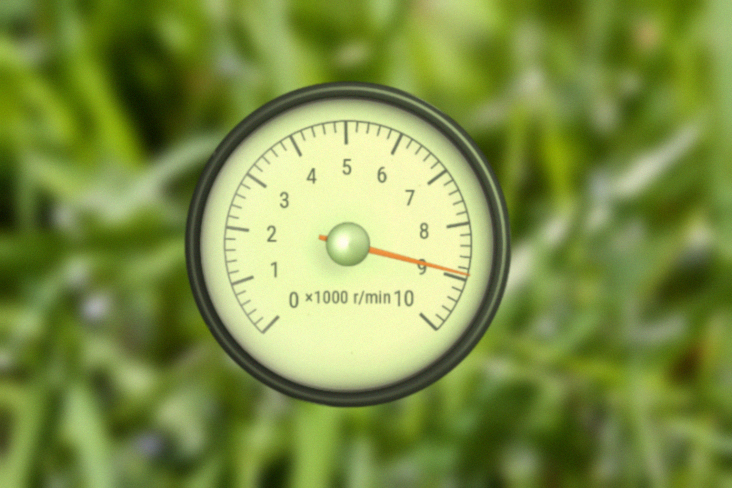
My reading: {"value": 8900, "unit": "rpm"}
